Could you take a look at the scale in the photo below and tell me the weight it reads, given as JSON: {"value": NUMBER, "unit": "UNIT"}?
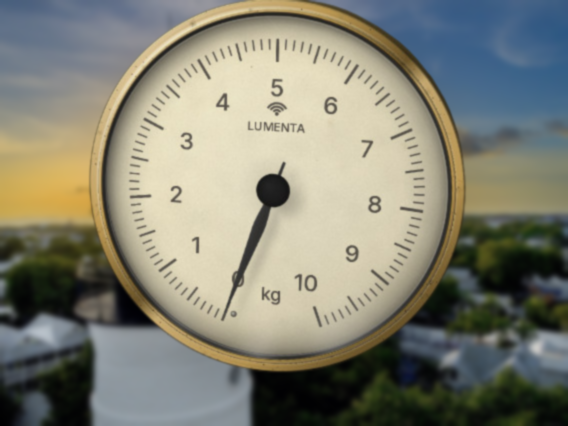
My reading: {"value": 0, "unit": "kg"}
